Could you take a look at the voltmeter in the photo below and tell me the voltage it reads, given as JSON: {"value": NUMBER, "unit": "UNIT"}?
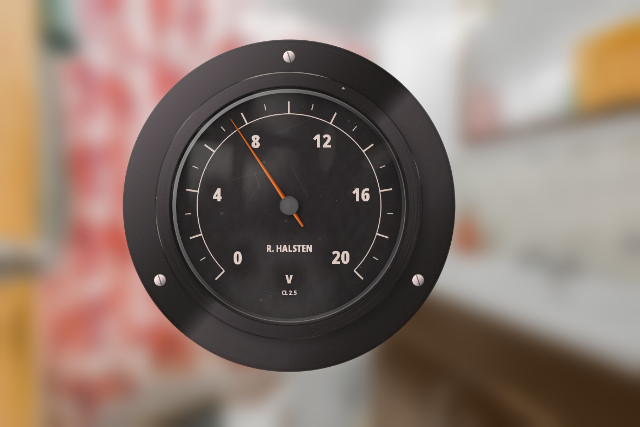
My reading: {"value": 7.5, "unit": "V"}
